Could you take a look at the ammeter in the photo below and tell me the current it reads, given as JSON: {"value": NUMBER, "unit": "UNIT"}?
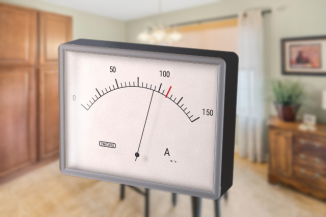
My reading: {"value": 95, "unit": "A"}
